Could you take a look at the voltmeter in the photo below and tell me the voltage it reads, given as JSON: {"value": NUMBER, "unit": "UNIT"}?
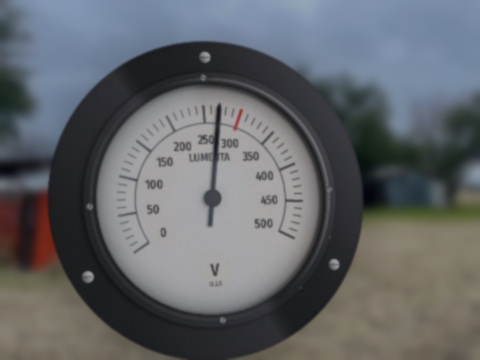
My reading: {"value": 270, "unit": "V"}
